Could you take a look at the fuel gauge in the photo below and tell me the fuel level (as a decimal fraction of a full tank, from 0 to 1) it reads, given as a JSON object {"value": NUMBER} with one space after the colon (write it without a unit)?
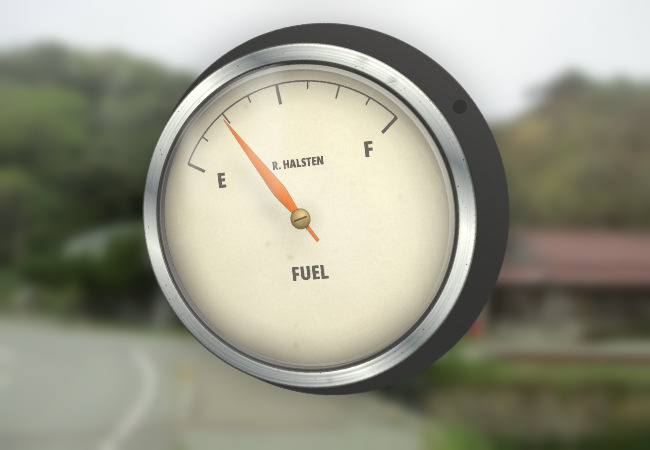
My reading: {"value": 0.25}
